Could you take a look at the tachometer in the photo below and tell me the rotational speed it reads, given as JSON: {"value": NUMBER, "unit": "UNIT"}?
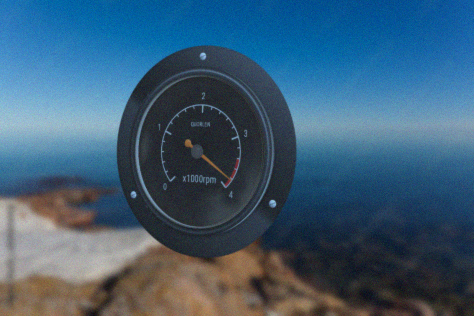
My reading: {"value": 3800, "unit": "rpm"}
